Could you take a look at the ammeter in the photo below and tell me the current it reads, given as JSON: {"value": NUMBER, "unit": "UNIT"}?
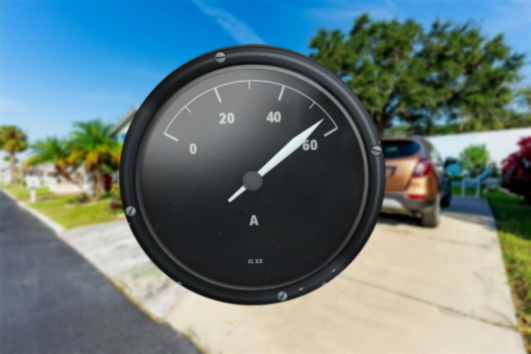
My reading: {"value": 55, "unit": "A"}
